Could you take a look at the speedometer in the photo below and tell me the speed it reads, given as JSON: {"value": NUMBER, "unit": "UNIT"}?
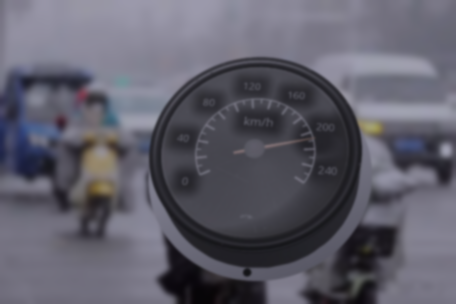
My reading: {"value": 210, "unit": "km/h"}
